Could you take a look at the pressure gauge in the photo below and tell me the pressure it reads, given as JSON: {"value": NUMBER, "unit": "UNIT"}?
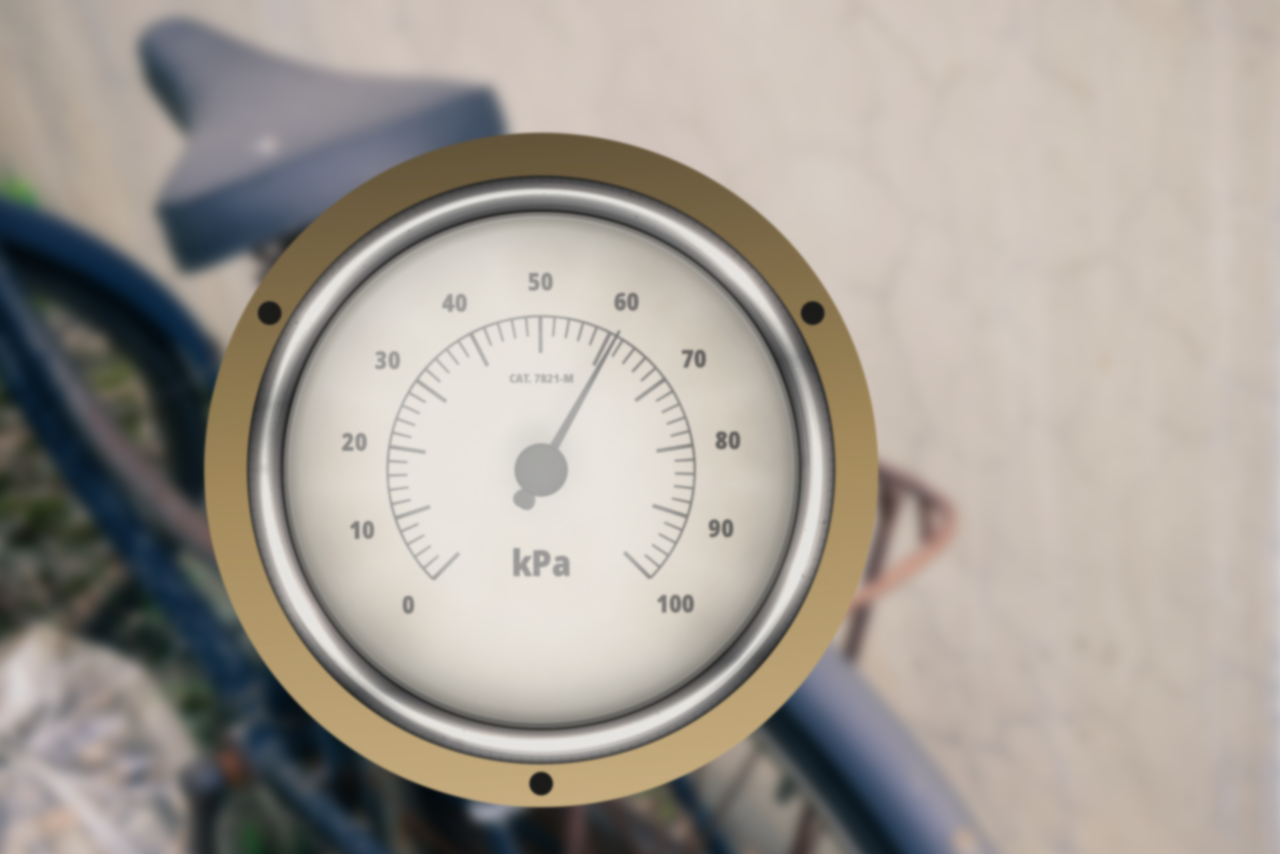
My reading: {"value": 61, "unit": "kPa"}
